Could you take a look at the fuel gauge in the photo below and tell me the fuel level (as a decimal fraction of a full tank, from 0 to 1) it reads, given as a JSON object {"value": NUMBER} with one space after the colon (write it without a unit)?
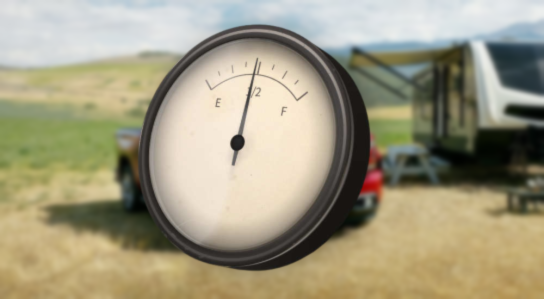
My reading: {"value": 0.5}
